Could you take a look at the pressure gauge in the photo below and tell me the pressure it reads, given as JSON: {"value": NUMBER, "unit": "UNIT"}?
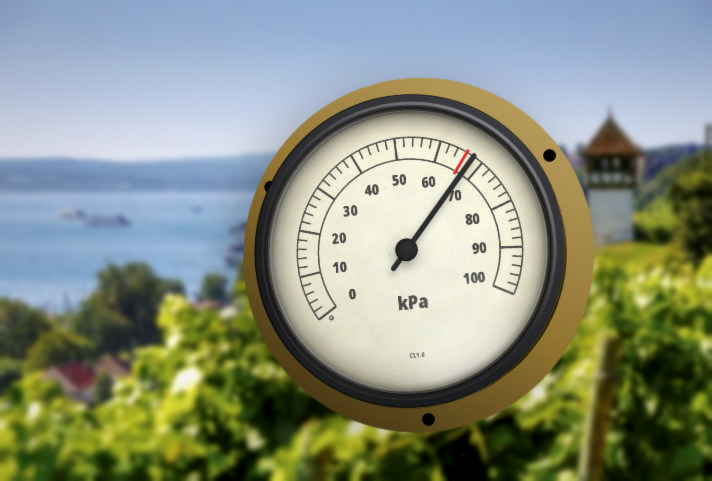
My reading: {"value": 68, "unit": "kPa"}
